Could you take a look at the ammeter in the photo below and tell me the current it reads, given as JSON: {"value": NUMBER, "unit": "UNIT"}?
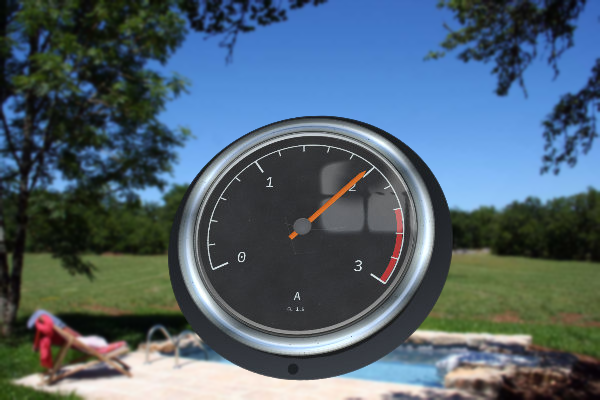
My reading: {"value": 2, "unit": "A"}
